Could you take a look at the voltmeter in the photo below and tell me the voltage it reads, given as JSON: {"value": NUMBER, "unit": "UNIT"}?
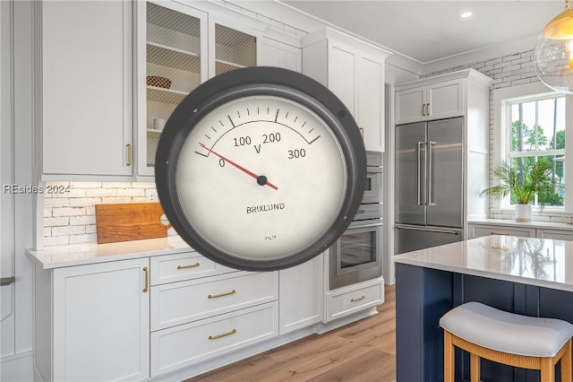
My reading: {"value": 20, "unit": "V"}
